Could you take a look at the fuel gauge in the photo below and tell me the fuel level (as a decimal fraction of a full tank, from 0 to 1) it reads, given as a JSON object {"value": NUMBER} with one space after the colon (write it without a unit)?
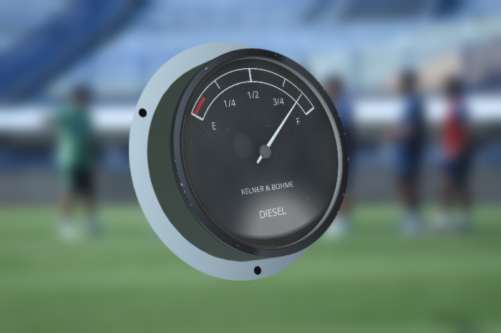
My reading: {"value": 0.875}
